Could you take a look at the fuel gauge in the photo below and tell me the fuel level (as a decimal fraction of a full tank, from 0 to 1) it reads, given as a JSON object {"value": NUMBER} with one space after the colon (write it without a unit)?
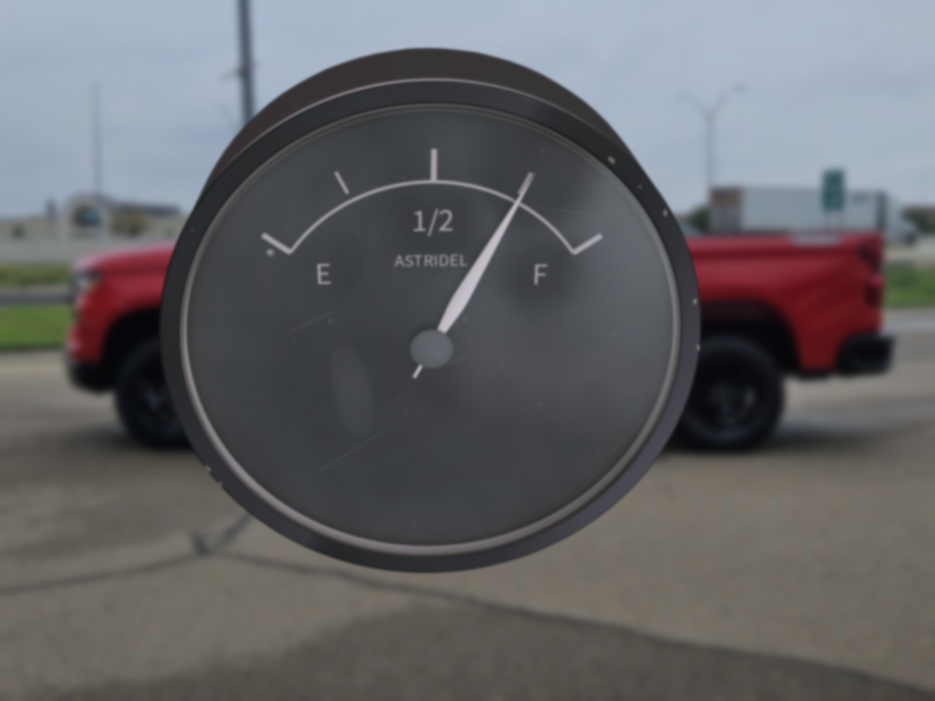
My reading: {"value": 0.75}
